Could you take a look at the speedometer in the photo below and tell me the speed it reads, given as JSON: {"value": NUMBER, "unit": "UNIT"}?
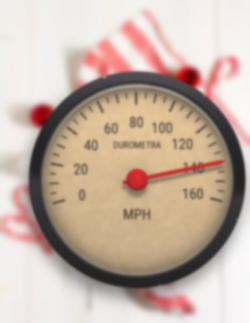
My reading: {"value": 140, "unit": "mph"}
